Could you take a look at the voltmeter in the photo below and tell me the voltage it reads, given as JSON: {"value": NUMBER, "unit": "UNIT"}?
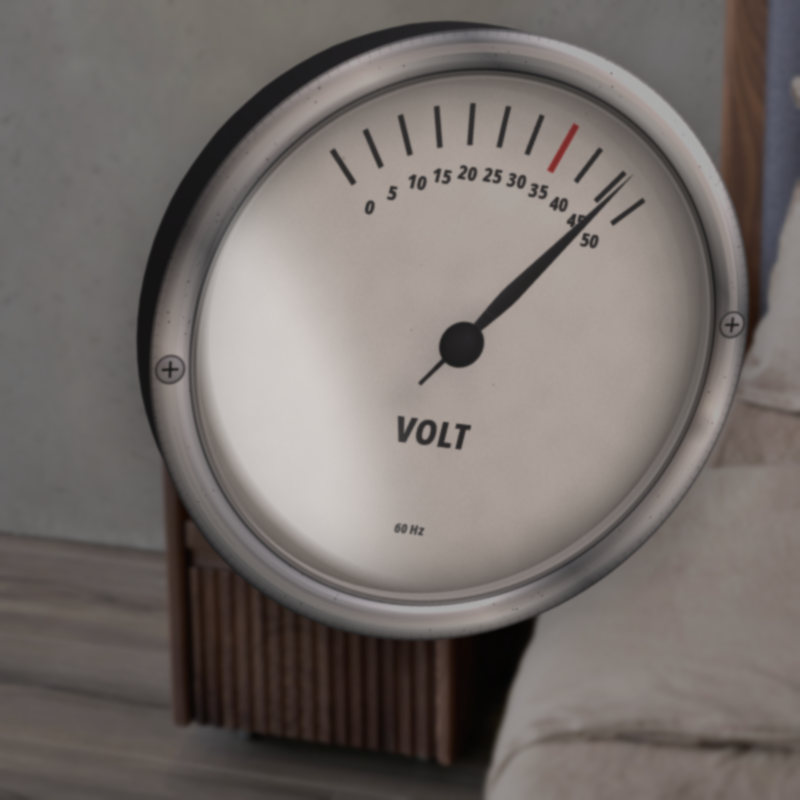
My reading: {"value": 45, "unit": "V"}
